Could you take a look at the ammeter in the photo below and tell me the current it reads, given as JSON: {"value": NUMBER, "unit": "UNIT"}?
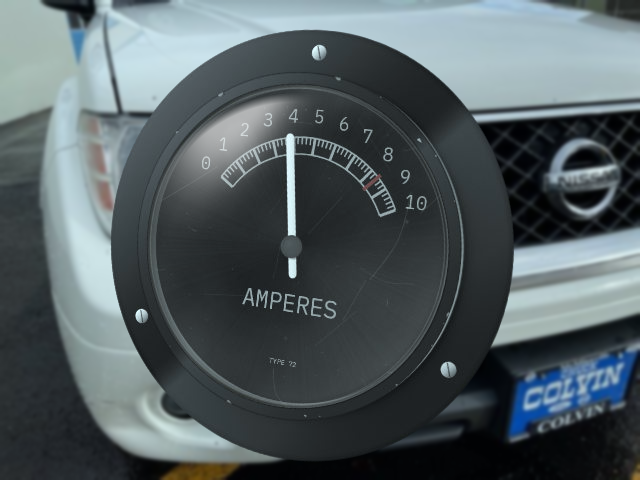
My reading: {"value": 4, "unit": "A"}
